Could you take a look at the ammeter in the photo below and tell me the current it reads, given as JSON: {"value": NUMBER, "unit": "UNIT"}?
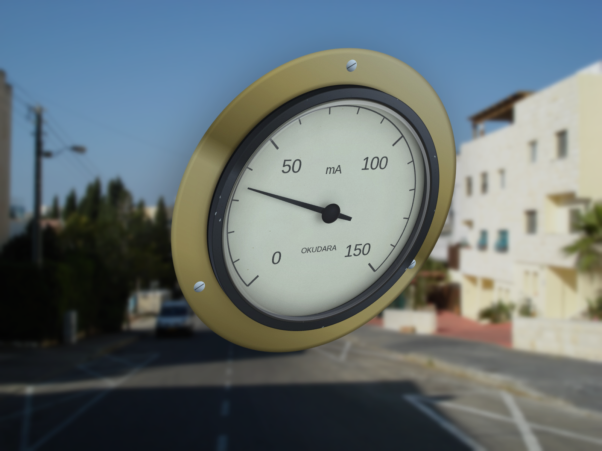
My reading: {"value": 35, "unit": "mA"}
